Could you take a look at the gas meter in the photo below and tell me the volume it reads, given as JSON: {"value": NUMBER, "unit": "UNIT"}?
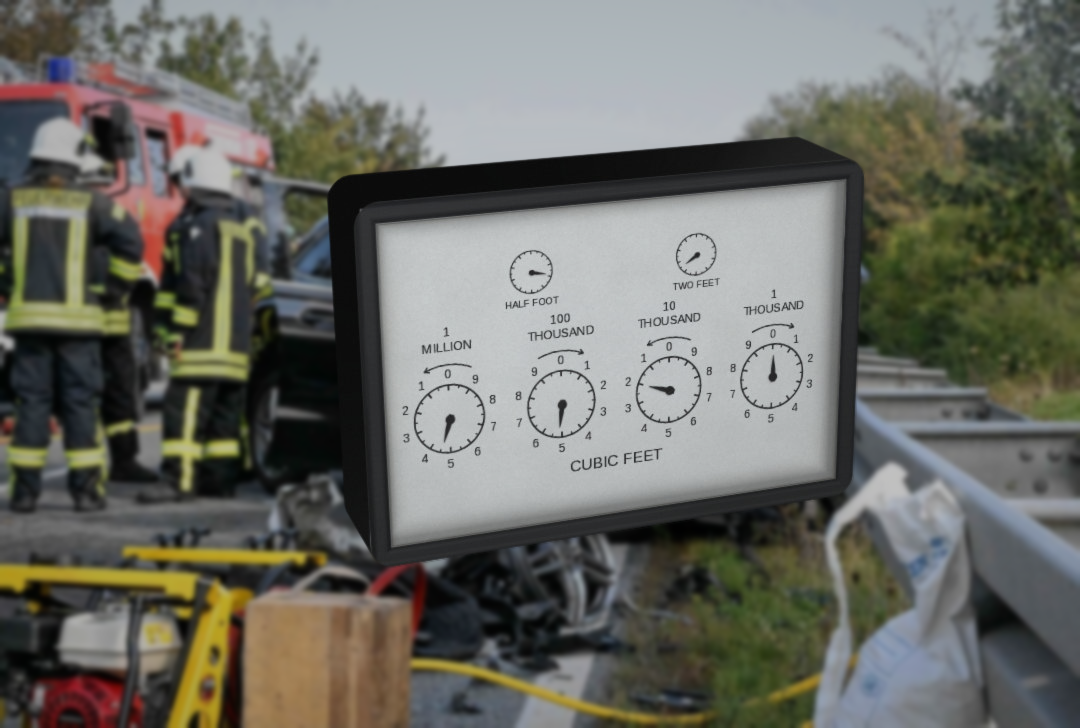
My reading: {"value": 452000, "unit": "ft³"}
